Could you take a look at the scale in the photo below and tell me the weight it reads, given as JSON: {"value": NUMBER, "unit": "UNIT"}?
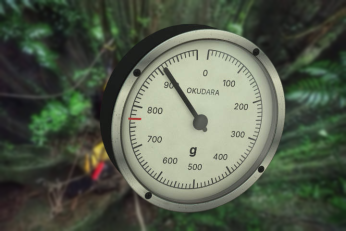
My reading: {"value": 910, "unit": "g"}
